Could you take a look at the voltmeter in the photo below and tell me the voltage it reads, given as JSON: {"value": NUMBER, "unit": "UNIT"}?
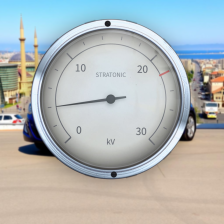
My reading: {"value": 4, "unit": "kV"}
